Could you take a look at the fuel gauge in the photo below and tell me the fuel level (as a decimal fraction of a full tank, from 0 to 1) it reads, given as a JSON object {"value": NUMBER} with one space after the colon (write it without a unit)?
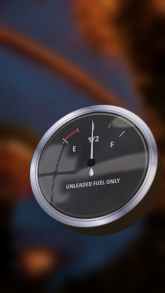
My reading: {"value": 0.5}
